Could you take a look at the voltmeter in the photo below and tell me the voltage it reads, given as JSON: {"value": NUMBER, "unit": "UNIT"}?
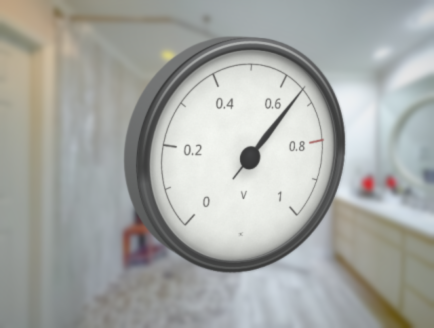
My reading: {"value": 0.65, "unit": "V"}
